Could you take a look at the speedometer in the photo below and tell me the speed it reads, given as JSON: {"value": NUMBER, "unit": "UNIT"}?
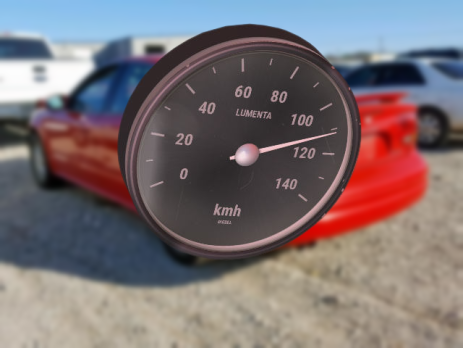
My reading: {"value": 110, "unit": "km/h"}
